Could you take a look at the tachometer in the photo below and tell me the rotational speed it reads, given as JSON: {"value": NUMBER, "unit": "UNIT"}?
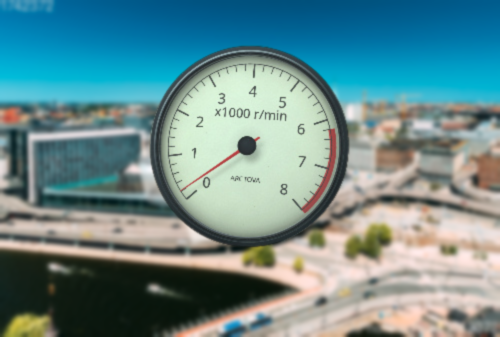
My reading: {"value": 200, "unit": "rpm"}
